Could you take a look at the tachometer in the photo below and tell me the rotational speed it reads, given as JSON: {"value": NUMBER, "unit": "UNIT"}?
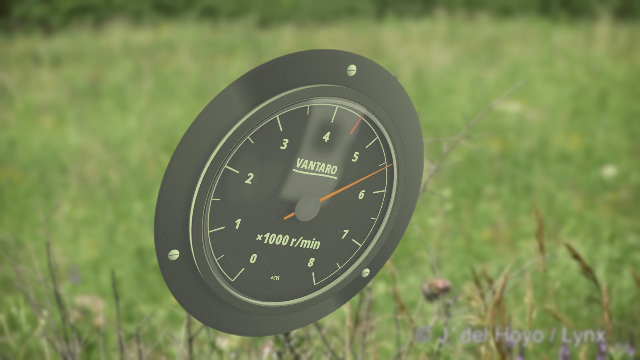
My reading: {"value": 5500, "unit": "rpm"}
